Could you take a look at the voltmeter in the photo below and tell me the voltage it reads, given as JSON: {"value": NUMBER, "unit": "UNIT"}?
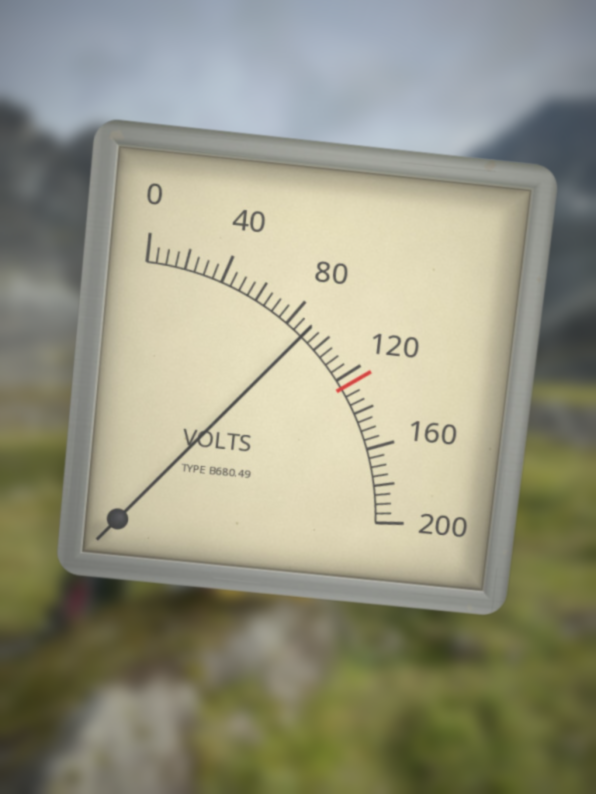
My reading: {"value": 90, "unit": "V"}
